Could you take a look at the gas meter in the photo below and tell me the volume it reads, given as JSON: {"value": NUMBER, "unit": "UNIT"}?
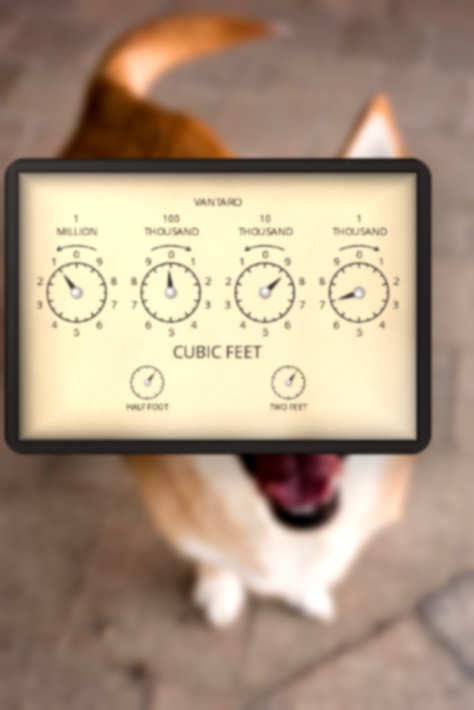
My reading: {"value": 98700, "unit": "ft³"}
